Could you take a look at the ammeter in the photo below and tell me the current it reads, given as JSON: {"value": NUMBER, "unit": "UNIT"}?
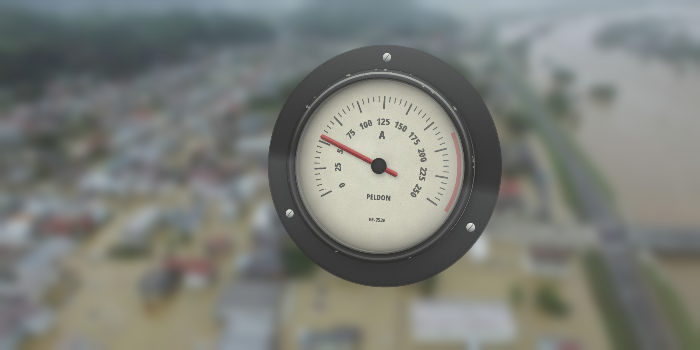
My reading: {"value": 55, "unit": "A"}
